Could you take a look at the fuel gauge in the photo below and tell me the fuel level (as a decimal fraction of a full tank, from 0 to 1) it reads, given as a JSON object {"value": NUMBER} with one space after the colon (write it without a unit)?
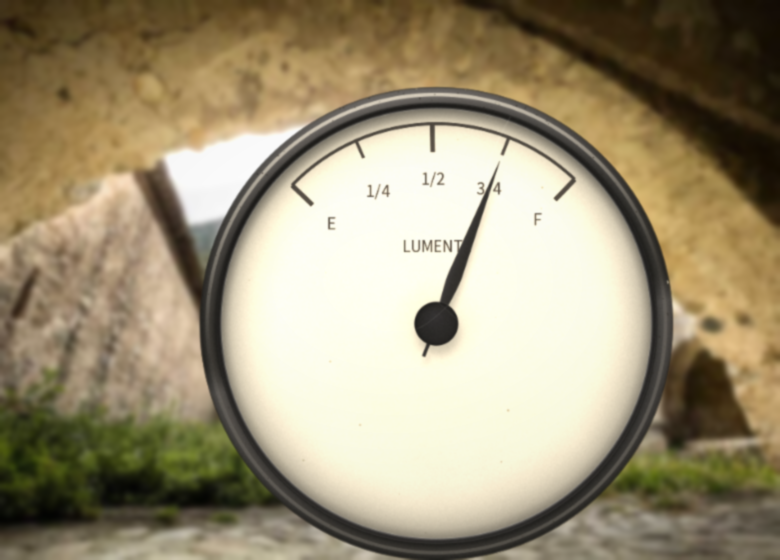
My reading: {"value": 0.75}
